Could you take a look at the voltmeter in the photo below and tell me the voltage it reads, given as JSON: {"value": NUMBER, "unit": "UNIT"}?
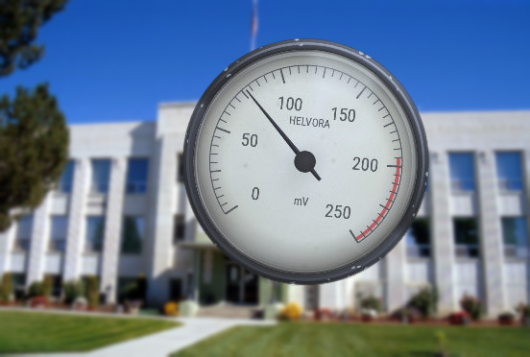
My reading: {"value": 77.5, "unit": "mV"}
